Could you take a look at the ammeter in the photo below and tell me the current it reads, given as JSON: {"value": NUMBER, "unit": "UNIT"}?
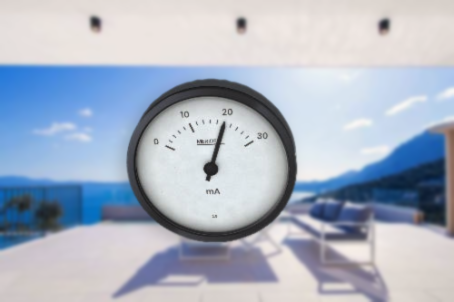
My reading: {"value": 20, "unit": "mA"}
